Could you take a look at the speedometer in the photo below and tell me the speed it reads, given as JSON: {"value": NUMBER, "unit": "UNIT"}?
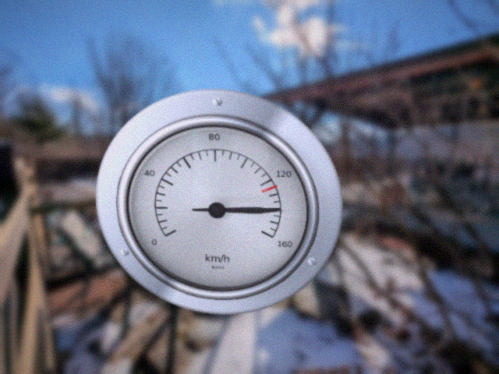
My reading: {"value": 140, "unit": "km/h"}
